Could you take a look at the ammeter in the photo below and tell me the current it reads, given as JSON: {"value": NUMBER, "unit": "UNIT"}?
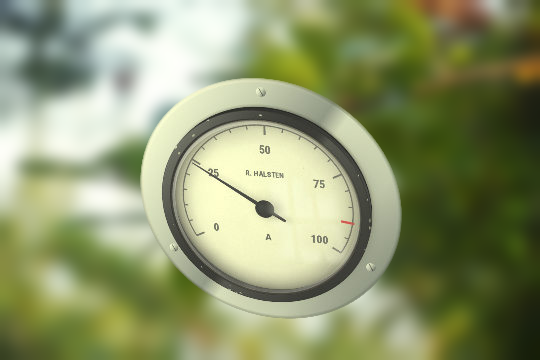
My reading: {"value": 25, "unit": "A"}
